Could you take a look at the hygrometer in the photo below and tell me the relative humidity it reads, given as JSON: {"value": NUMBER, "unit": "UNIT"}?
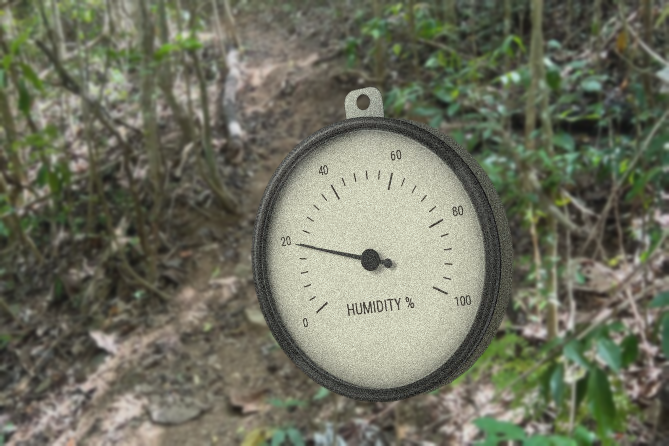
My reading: {"value": 20, "unit": "%"}
